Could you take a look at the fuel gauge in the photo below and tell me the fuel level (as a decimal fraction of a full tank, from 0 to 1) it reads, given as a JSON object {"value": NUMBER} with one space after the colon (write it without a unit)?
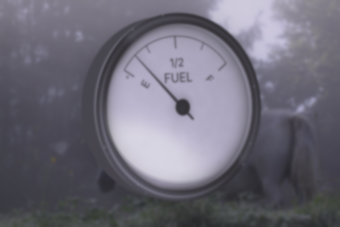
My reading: {"value": 0.125}
